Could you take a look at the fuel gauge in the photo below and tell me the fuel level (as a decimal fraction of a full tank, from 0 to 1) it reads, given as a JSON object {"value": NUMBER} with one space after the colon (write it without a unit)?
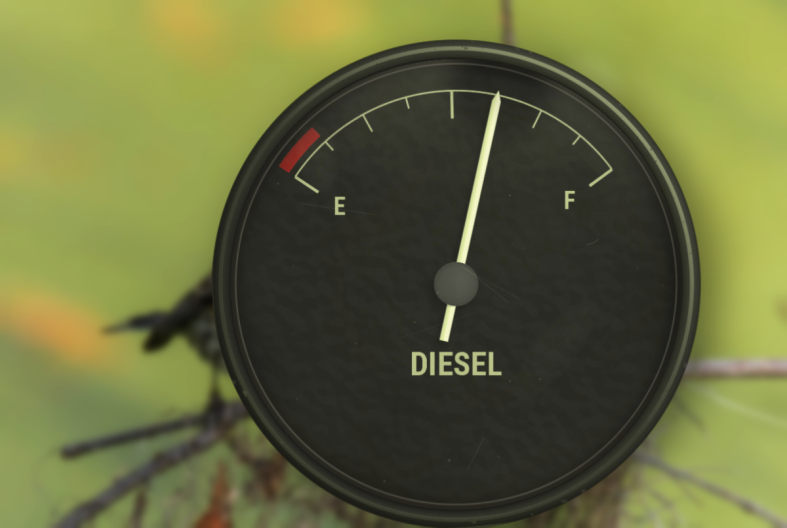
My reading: {"value": 0.625}
